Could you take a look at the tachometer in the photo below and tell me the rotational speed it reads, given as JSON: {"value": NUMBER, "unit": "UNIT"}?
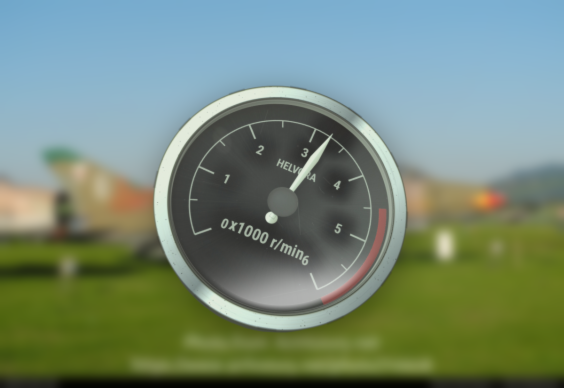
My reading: {"value": 3250, "unit": "rpm"}
